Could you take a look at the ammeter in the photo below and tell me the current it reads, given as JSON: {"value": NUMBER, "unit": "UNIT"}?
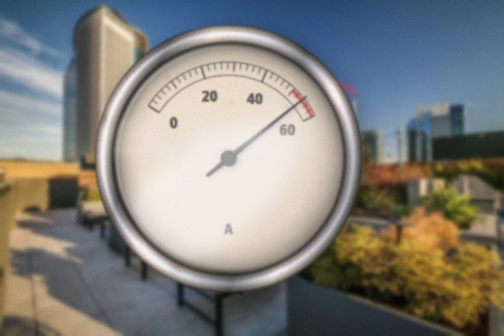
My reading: {"value": 54, "unit": "A"}
